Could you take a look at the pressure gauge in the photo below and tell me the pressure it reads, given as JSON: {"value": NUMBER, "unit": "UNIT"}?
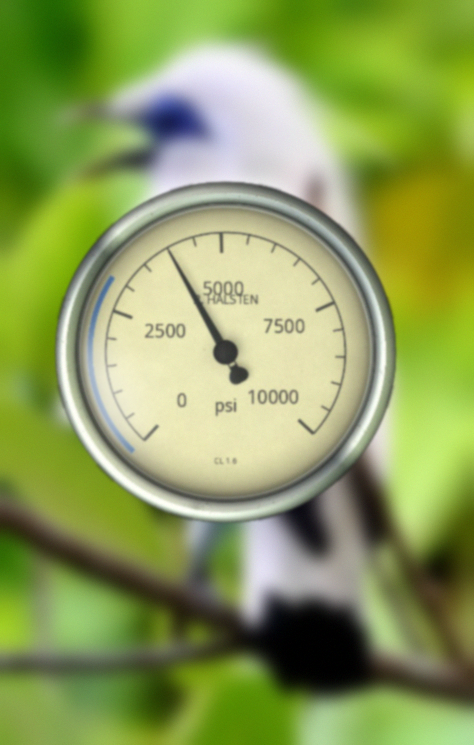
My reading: {"value": 4000, "unit": "psi"}
